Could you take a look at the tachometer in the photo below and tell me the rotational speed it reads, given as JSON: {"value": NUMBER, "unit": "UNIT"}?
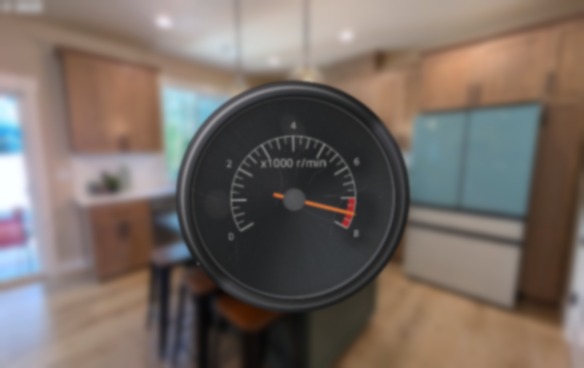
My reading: {"value": 7500, "unit": "rpm"}
